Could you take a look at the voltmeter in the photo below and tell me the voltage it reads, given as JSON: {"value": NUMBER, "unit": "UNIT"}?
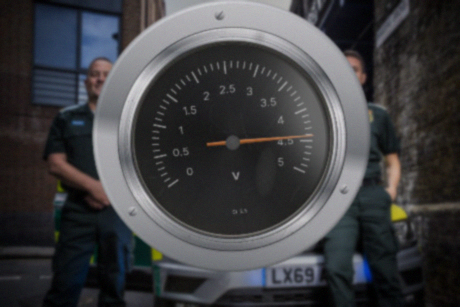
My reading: {"value": 4.4, "unit": "V"}
